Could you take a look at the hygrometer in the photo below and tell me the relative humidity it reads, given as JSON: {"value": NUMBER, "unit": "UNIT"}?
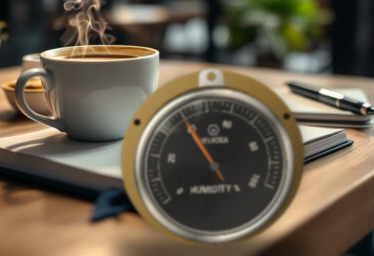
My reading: {"value": 40, "unit": "%"}
